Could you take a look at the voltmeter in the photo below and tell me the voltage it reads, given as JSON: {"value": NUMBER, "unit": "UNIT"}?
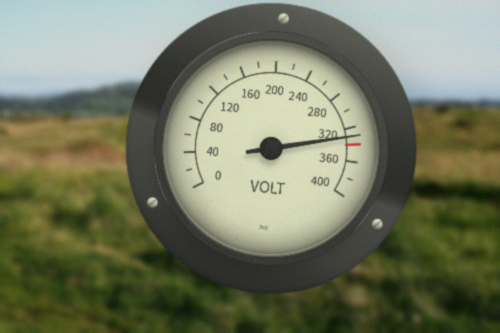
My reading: {"value": 330, "unit": "V"}
